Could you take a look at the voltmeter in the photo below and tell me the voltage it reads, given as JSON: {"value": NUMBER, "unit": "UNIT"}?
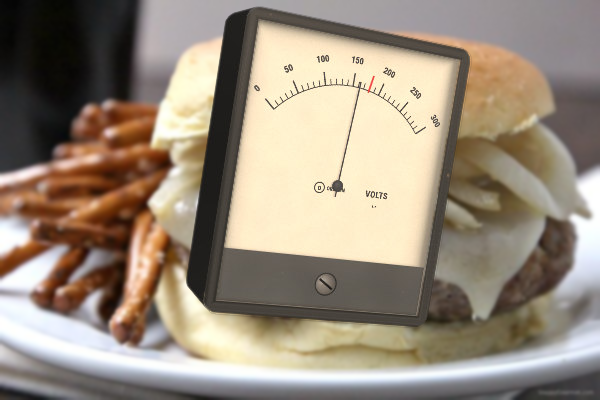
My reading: {"value": 160, "unit": "V"}
